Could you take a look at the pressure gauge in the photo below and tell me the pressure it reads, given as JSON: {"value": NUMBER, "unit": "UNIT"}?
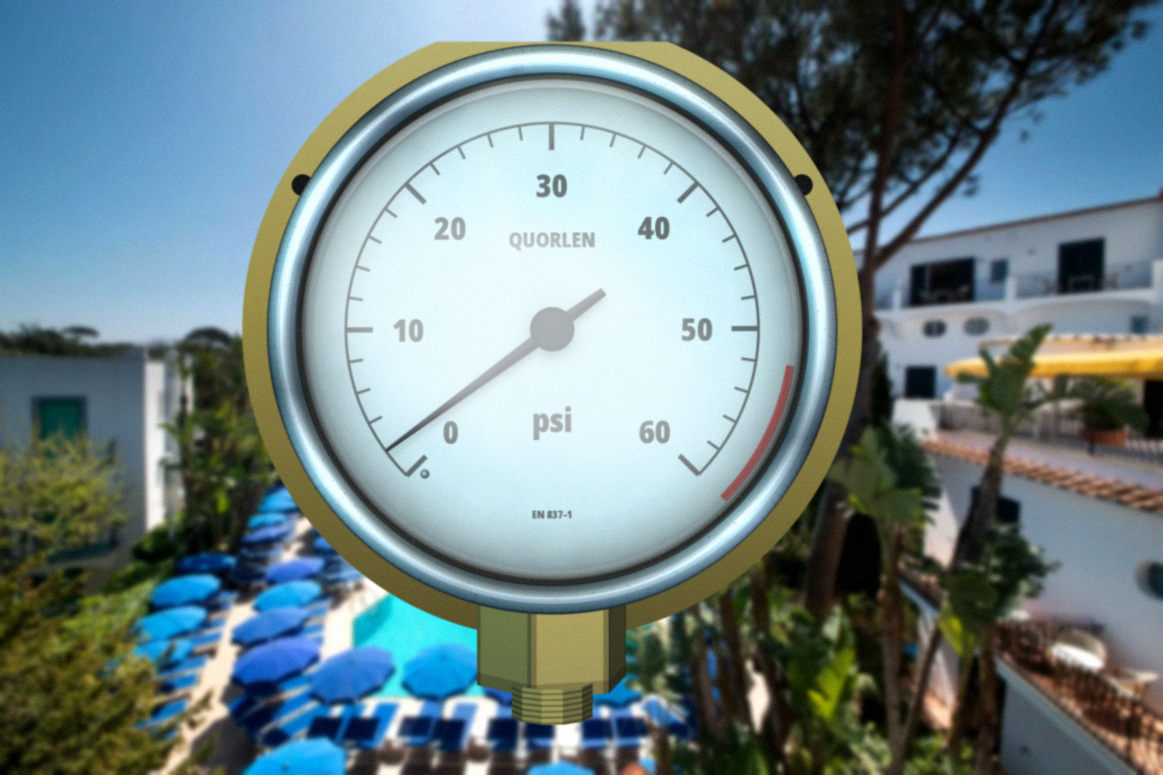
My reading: {"value": 2, "unit": "psi"}
